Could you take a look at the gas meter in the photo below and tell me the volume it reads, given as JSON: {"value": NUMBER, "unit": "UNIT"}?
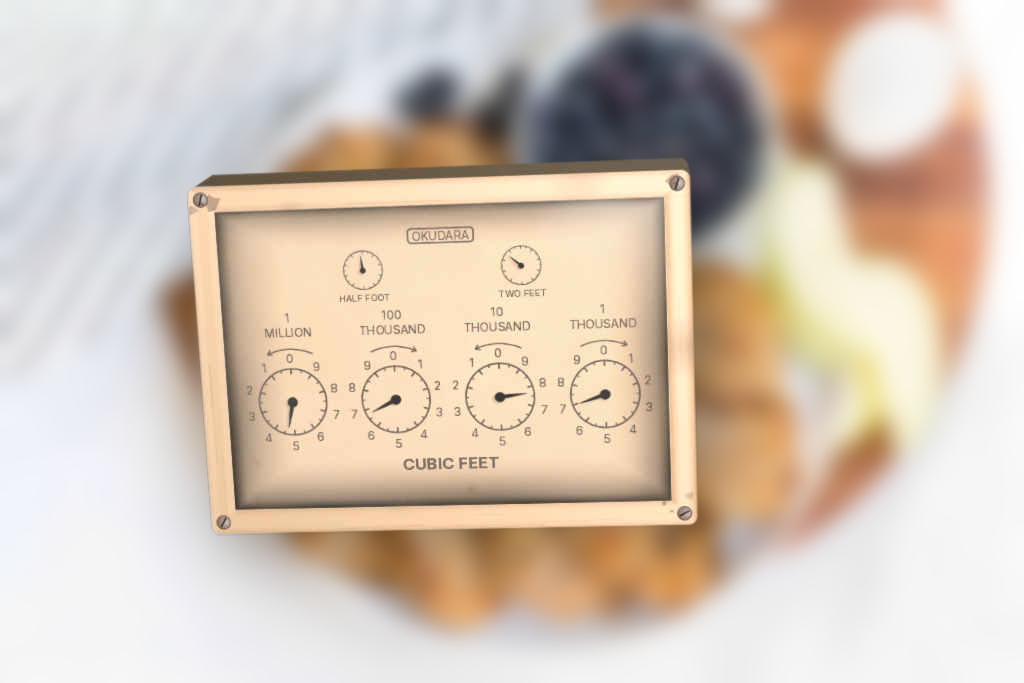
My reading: {"value": 467700, "unit": "ft³"}
